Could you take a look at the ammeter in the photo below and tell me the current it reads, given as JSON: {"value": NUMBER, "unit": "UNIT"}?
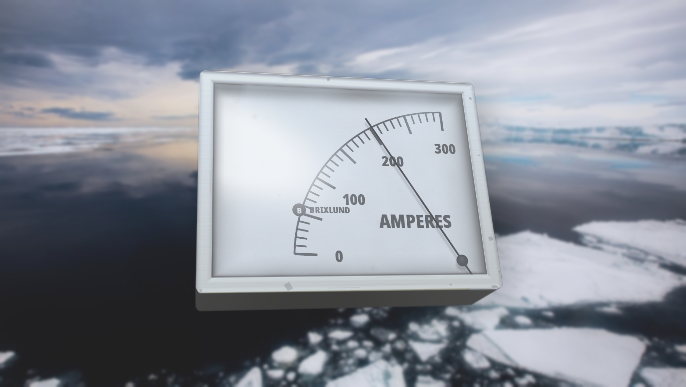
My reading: {"value": 200, "unit": "A"}
